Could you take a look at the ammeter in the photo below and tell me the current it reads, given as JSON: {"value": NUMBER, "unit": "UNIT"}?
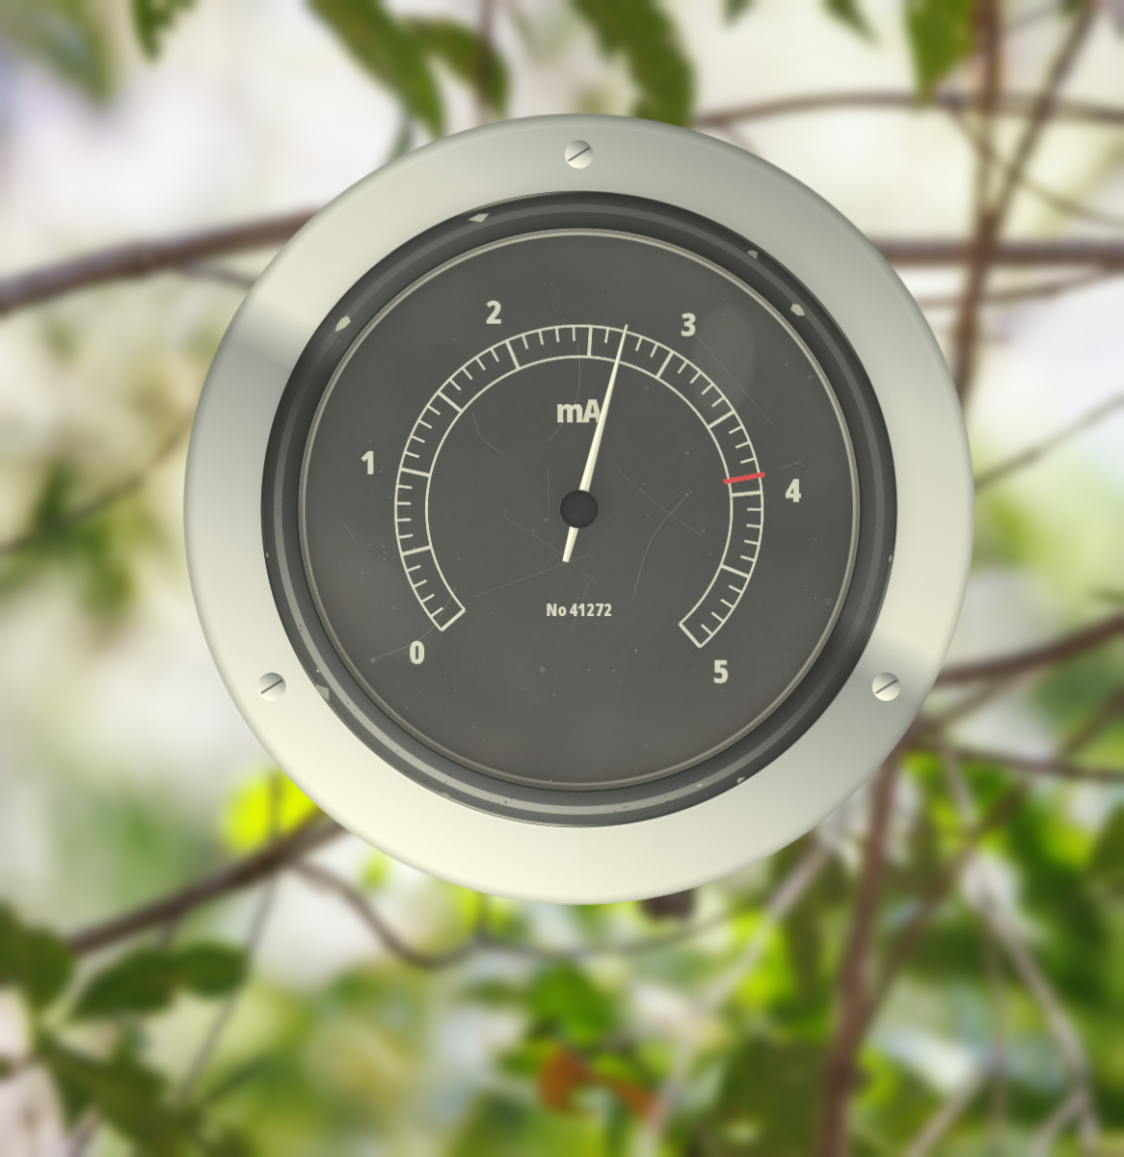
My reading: {"value": 2.7, "unit": "mA"}
